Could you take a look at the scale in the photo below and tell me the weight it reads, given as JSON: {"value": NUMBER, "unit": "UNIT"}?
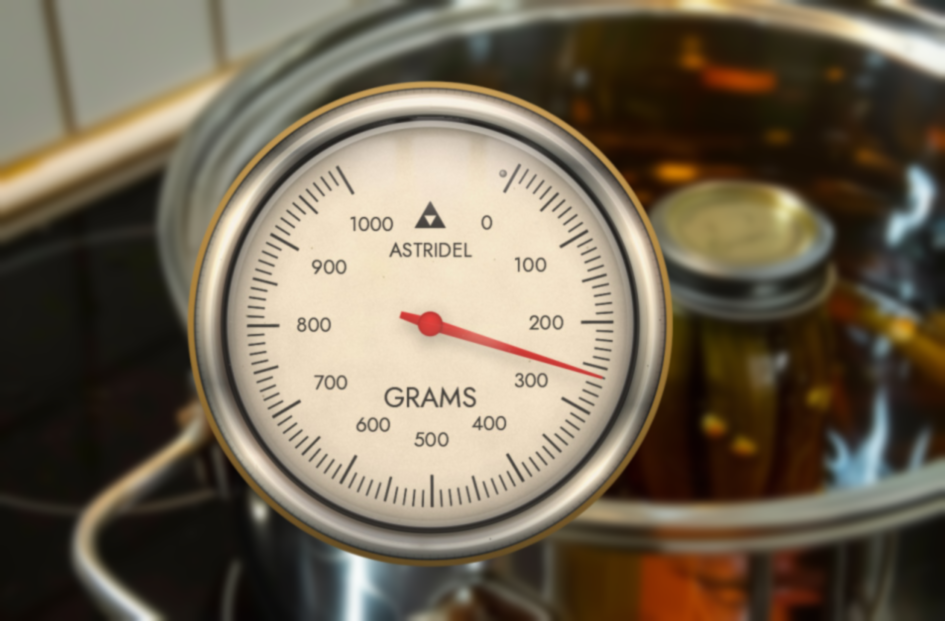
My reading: {"value": 260, "unit": "g"}
